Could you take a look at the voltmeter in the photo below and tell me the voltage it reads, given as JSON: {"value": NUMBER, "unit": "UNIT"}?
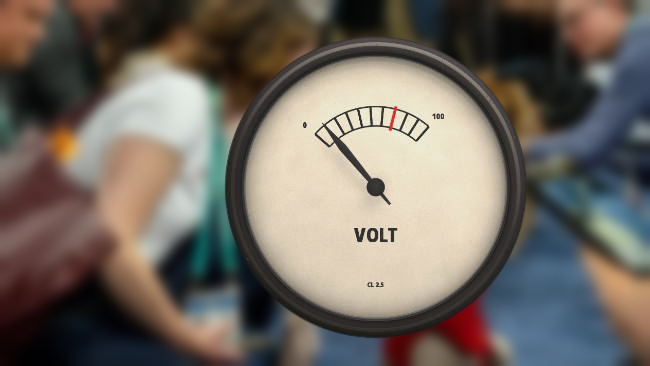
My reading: {"value": 10, "unit": "V"}
